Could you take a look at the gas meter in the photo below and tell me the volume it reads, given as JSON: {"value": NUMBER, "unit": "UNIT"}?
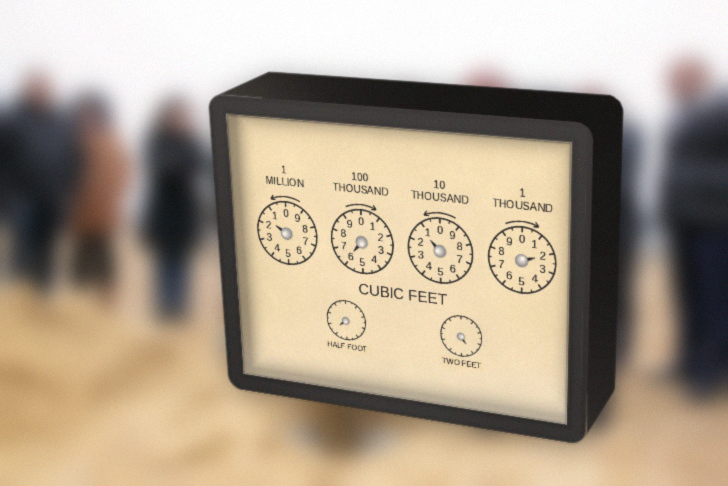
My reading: {"value": 161200, "unit": "ft³"}
